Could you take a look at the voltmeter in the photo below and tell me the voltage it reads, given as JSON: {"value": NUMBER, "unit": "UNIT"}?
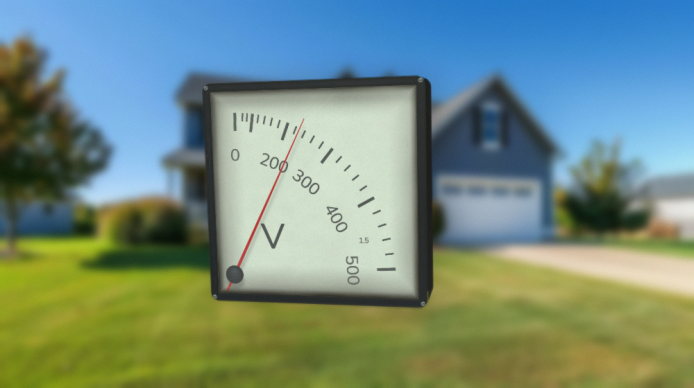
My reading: {"value": 230, "unit": "V"}
